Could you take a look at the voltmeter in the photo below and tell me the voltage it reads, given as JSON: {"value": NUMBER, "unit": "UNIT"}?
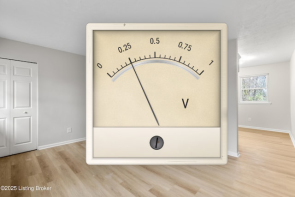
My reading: {"value": 0.25, "unit": "V"}
